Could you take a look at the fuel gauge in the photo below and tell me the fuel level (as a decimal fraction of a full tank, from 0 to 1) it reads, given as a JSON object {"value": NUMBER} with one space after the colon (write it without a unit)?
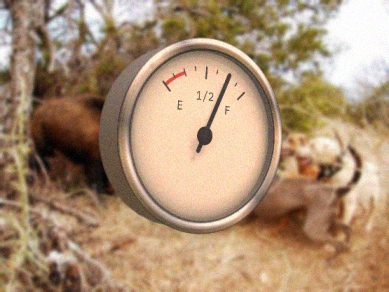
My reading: {"value": 0.75}
